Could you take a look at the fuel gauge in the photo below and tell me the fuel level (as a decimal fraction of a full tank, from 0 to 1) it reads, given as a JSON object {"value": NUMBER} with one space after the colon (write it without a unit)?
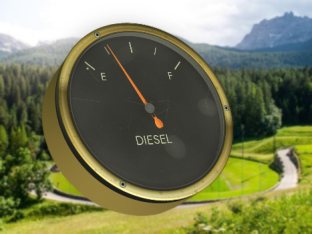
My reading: {"value": 0.25}
